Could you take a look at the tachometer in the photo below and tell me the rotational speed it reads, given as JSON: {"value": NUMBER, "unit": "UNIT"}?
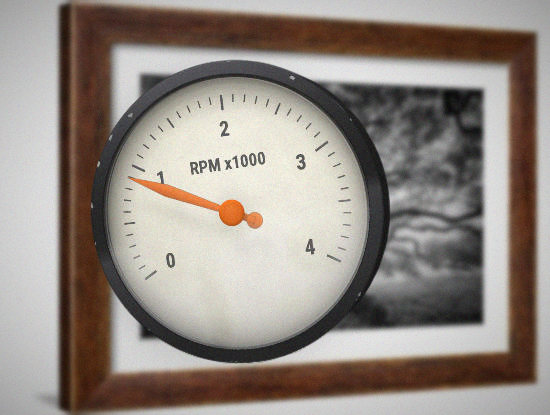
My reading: {"value": 900, "unit": "rpm"}
